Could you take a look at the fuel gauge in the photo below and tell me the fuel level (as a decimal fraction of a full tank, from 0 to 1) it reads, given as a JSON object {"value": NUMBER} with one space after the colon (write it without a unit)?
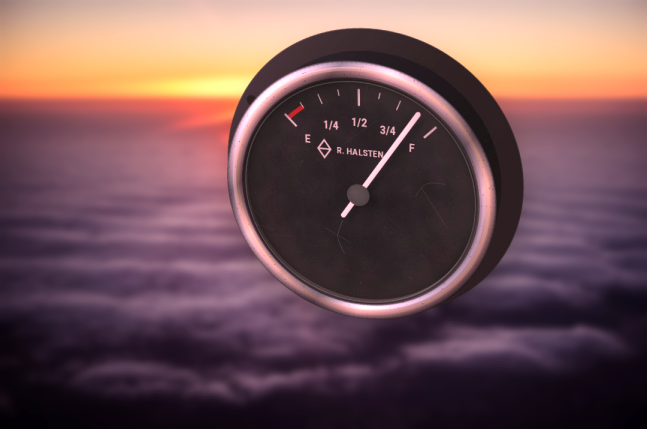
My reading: {"value": 0.875}
